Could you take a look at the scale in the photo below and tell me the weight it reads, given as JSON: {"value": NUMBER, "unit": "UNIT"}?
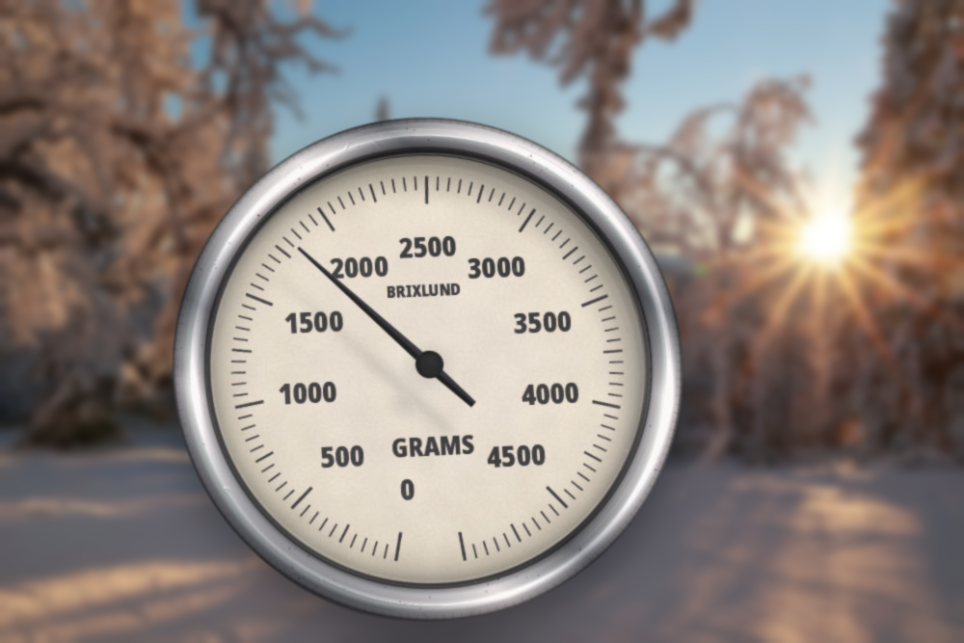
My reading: {"value": 1800, "unit": "g"}
